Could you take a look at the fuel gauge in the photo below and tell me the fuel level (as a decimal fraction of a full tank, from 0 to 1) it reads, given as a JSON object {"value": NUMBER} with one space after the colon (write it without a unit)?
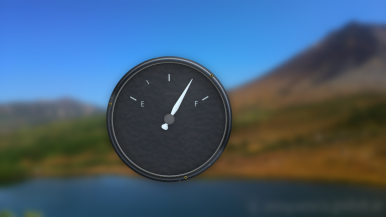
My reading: {"value": 0.75}
